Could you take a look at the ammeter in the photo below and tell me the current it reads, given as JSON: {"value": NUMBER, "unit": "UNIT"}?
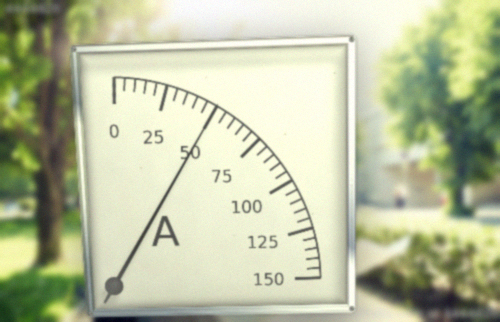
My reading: {"value": 50, "unit": "A"}
